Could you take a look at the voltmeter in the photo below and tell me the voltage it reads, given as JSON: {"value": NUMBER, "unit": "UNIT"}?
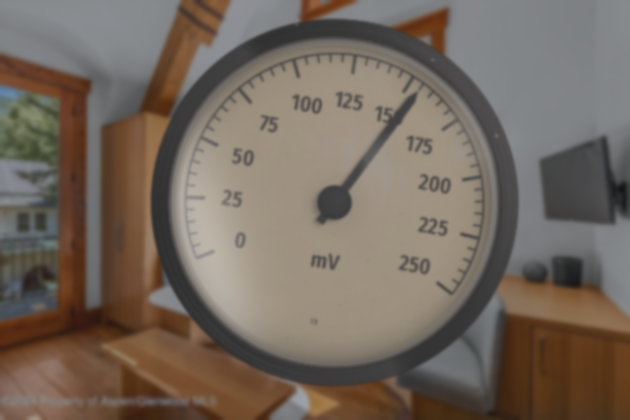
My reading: {"value": 155, "unit": "mV"}
